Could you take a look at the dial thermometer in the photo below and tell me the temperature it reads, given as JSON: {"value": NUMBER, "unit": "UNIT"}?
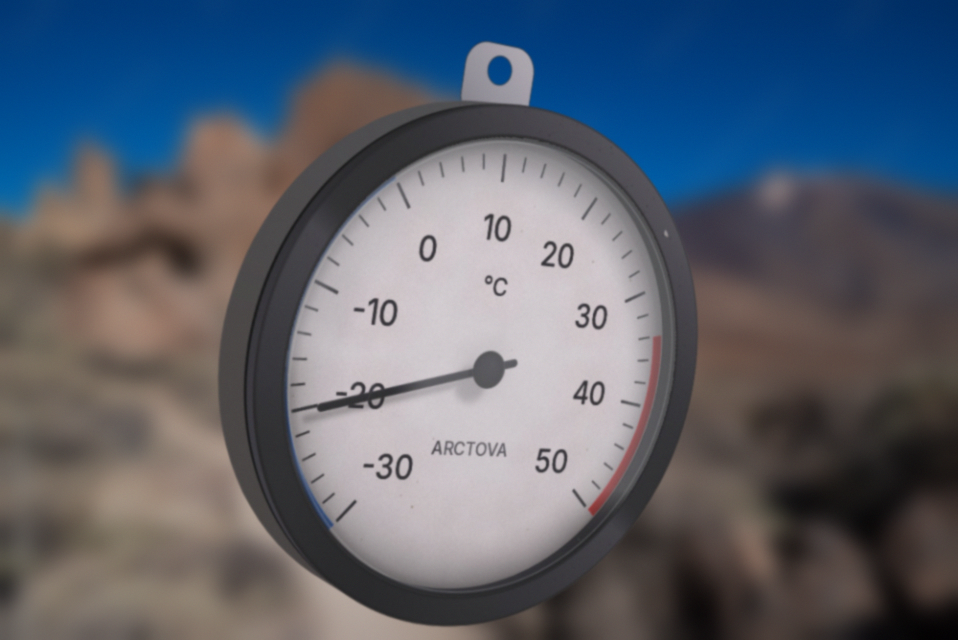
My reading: {"value": -20, "unit": "°C"}
